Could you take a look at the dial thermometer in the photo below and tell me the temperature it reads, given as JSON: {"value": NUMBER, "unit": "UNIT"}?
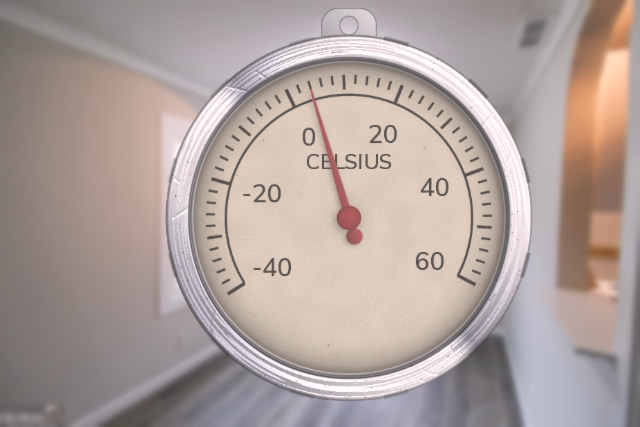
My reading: {"value": 4, "unit": "°C"}
